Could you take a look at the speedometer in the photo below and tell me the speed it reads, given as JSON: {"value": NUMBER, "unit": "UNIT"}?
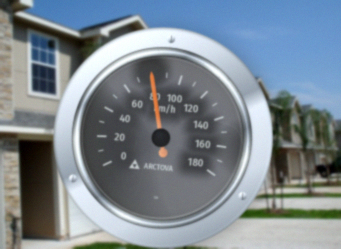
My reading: {"value": 80, "unit": "km/h"}
